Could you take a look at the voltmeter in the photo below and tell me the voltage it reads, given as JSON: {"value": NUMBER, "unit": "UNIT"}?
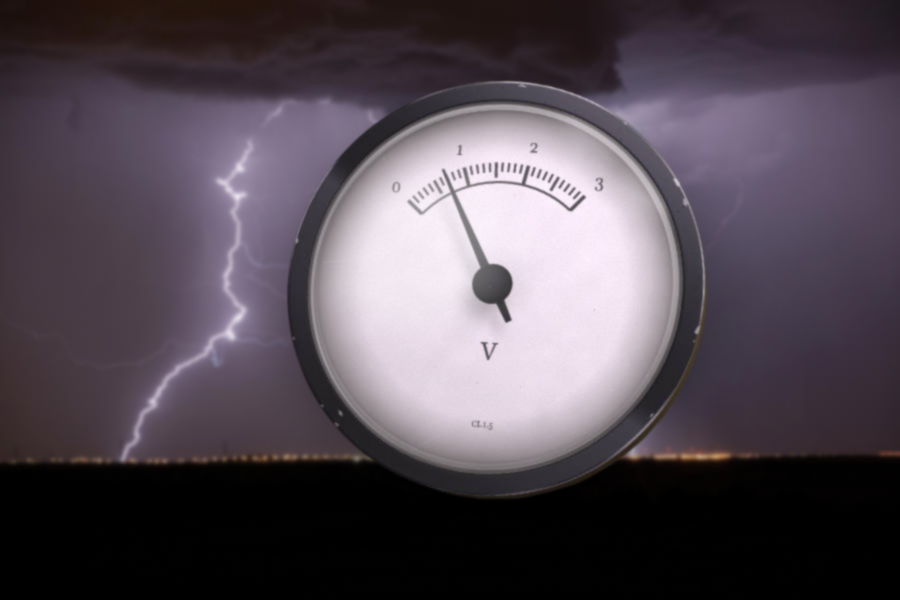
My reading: {"value": 0.7, "unit": "V"}
